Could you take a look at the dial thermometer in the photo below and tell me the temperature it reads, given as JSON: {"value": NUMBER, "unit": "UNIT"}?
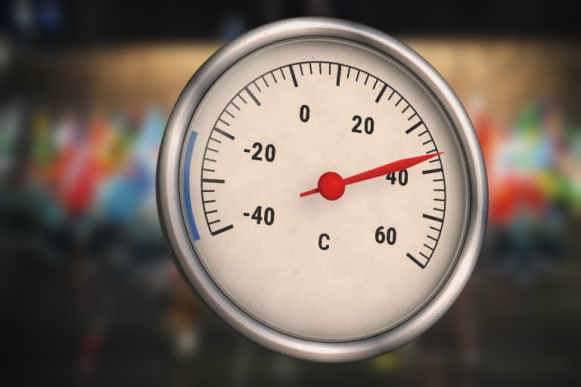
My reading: {"value": 37, "unit": "°C"}
